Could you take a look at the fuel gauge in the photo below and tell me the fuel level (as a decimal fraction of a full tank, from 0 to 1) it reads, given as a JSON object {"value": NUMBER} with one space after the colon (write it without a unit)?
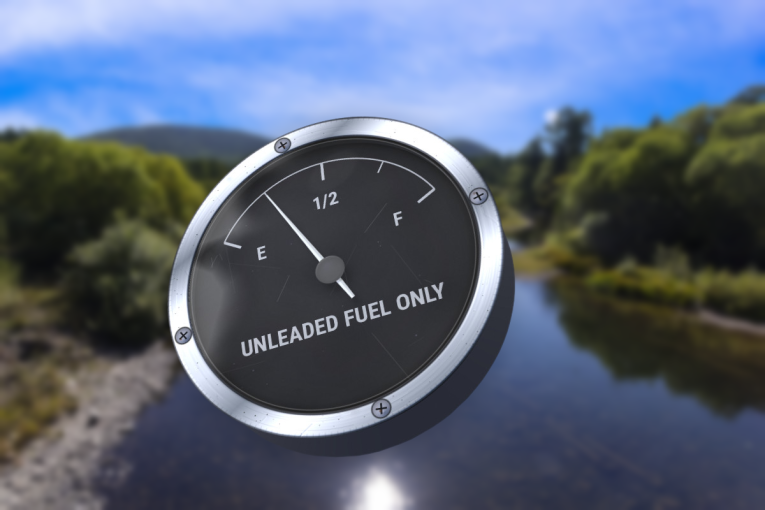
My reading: {"value": 0.25}
